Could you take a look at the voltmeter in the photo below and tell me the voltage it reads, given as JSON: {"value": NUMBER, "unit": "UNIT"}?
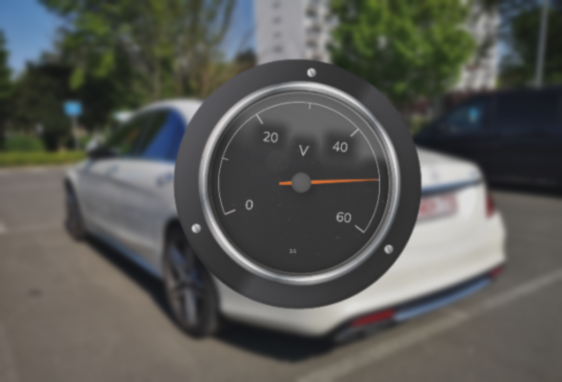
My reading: {"value": 50, "unit": "V"}
